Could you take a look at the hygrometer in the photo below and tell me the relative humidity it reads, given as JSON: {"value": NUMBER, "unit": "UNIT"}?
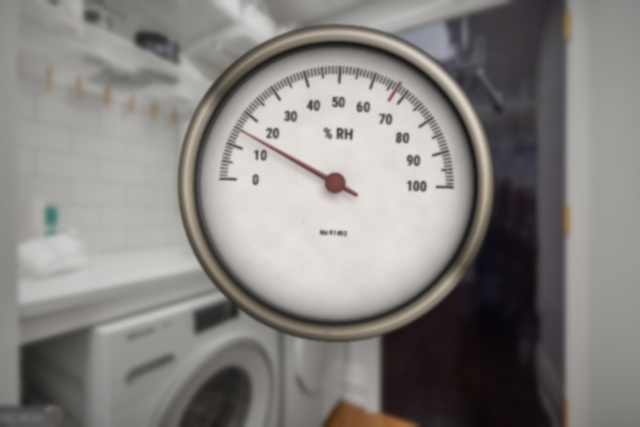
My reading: {"value": 15, "unit": "%"}
